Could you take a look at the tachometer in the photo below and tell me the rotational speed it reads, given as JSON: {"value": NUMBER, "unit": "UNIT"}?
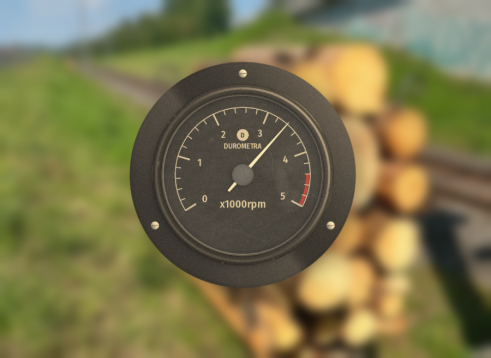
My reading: {"value": 3400, "unit": "rpm"}
